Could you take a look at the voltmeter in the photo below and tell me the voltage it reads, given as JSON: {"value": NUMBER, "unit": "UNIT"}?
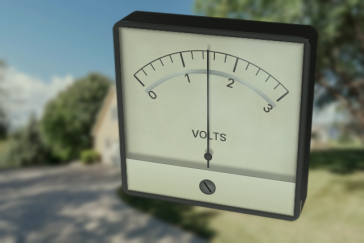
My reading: {"value": 1.5, "unit": "V"}
